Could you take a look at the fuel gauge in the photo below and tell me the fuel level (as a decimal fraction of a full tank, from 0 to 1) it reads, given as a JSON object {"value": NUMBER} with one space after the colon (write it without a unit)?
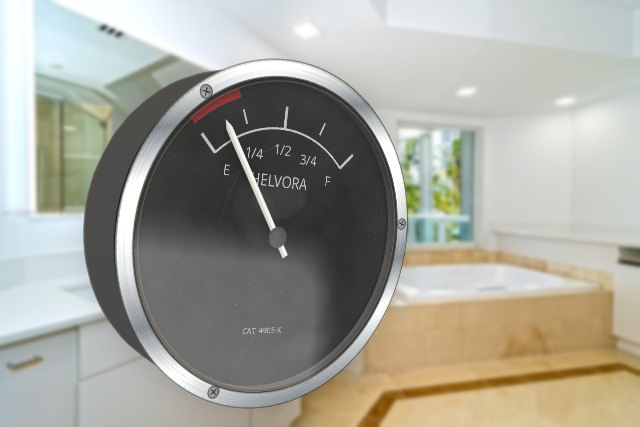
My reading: {"value": 0.125}
